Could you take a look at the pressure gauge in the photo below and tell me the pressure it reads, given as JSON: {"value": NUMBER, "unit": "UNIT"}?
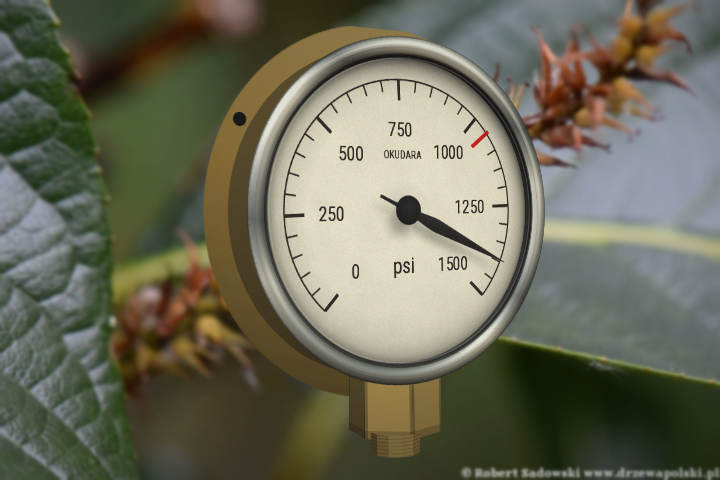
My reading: {"value": 1400, "unit": "psi"}
